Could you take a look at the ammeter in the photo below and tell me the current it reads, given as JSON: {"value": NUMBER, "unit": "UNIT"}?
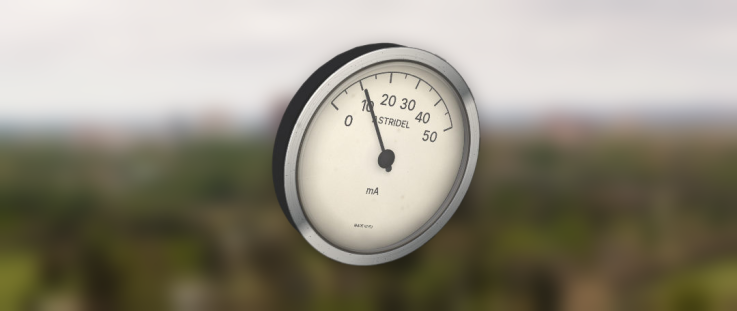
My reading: {"value": 10, "unit": "mA"}
